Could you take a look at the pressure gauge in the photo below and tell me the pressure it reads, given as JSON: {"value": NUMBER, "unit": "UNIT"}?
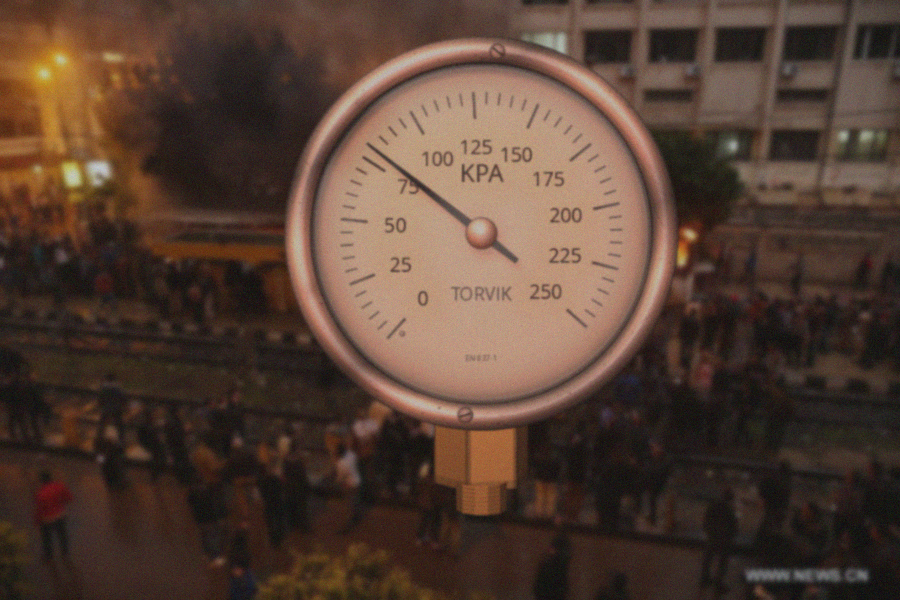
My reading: {"value": 80, "unit": "kPa"}
